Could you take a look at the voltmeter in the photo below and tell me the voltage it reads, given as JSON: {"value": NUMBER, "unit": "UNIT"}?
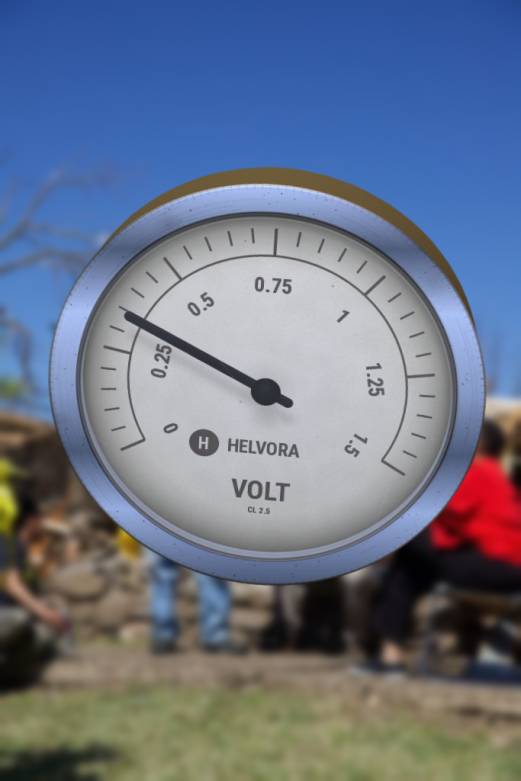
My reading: {"value": 0.35, "unit": "V"}
